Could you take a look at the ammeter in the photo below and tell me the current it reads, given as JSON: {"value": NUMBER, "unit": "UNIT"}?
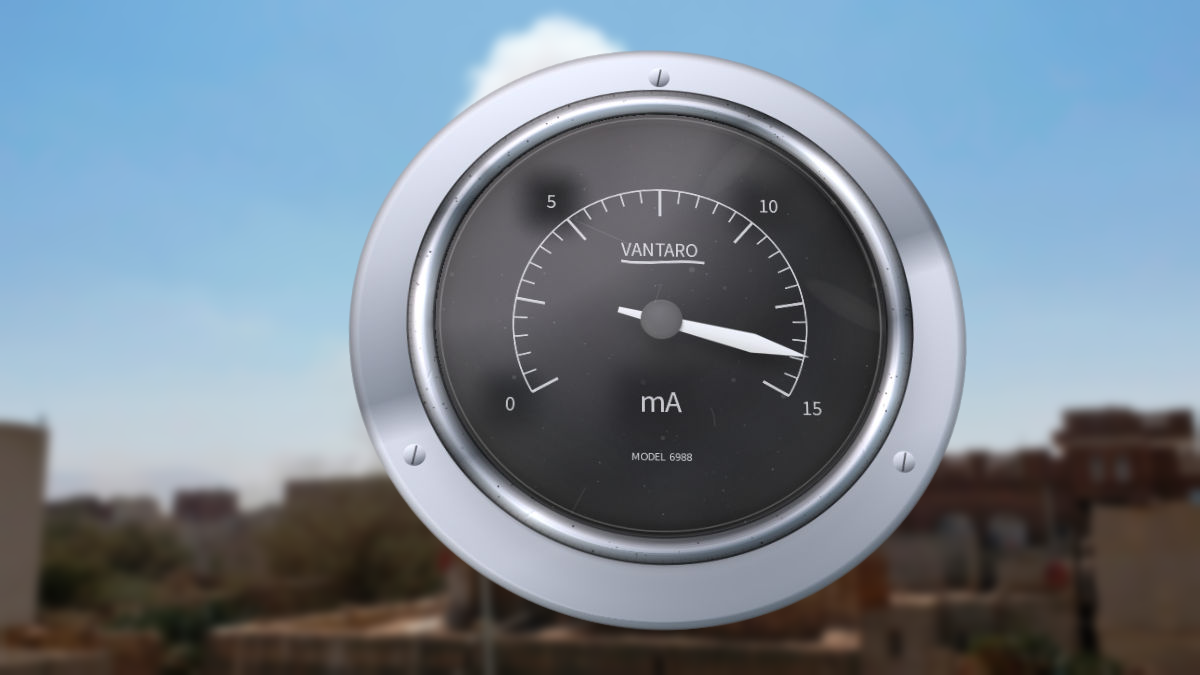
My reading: {"value": 14, "unit": "mA"}
